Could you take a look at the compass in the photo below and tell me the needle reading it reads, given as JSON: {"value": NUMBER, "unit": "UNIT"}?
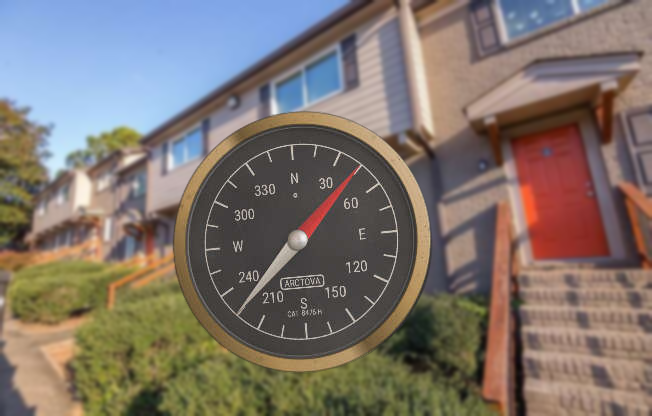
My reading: {"value": 45, "unit": "°"}
